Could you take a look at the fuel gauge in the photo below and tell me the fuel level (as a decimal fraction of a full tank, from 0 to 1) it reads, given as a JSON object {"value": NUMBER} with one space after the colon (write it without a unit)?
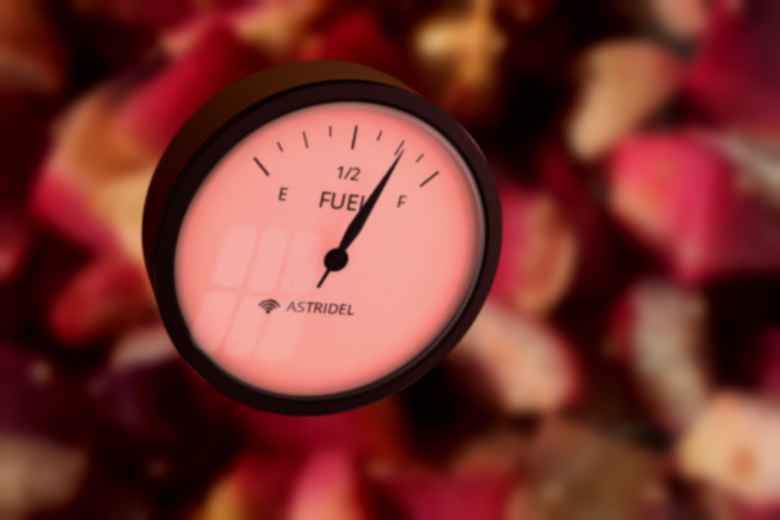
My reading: {"value": 0.75}
